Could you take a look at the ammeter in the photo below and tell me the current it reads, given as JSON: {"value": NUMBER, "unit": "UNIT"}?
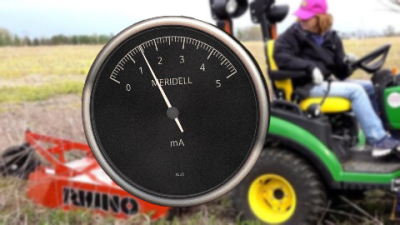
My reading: {"value": 1.5, "unit": "mA"}
